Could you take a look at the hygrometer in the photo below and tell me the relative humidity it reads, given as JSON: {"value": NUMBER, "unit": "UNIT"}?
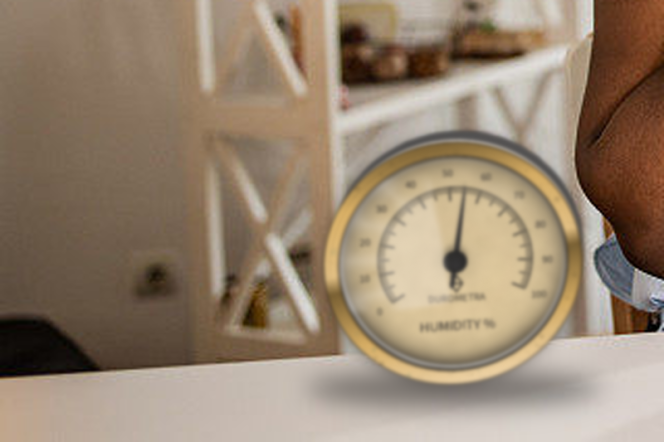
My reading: {"value": 55, "unit": "%"}
